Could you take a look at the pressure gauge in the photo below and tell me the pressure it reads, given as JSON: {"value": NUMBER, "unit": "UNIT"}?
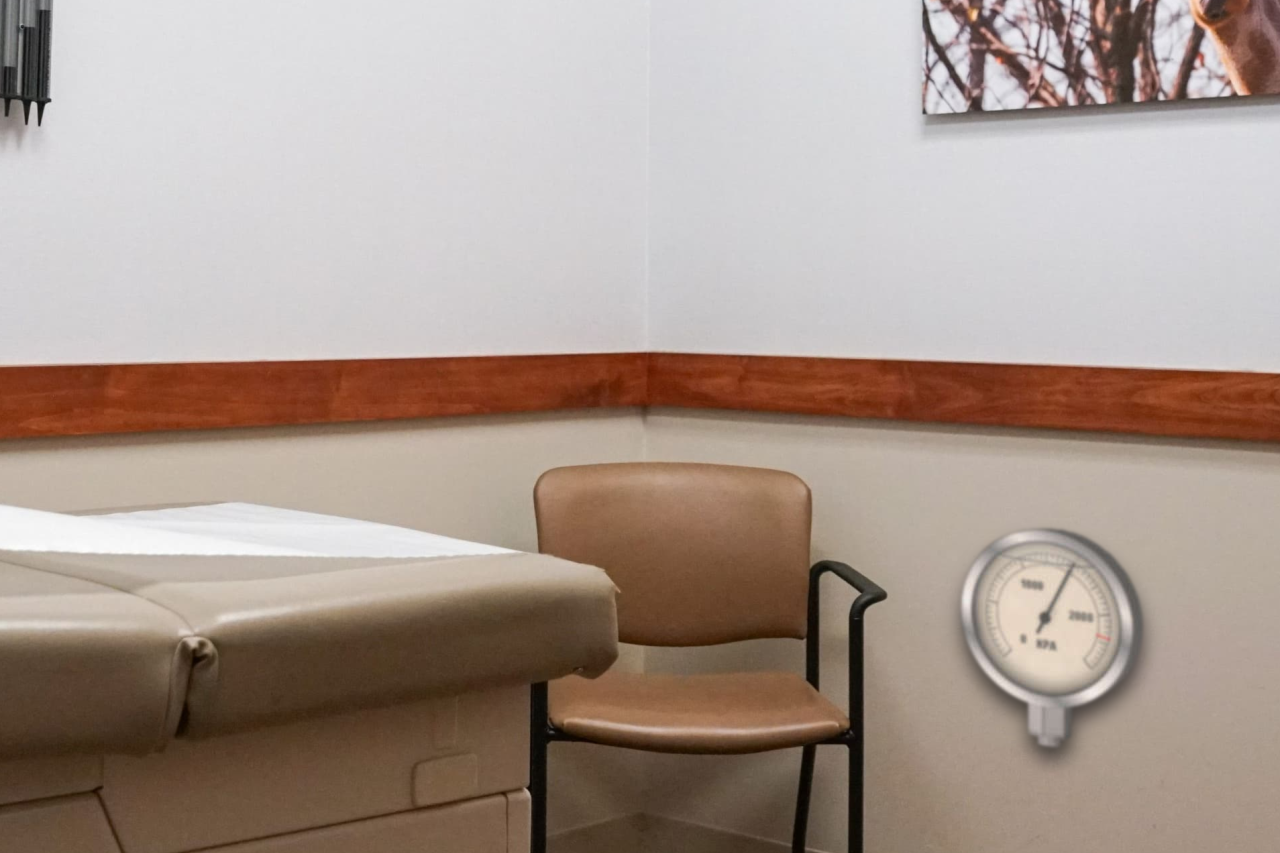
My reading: {"value": 1500, "unit": "kPa"}
